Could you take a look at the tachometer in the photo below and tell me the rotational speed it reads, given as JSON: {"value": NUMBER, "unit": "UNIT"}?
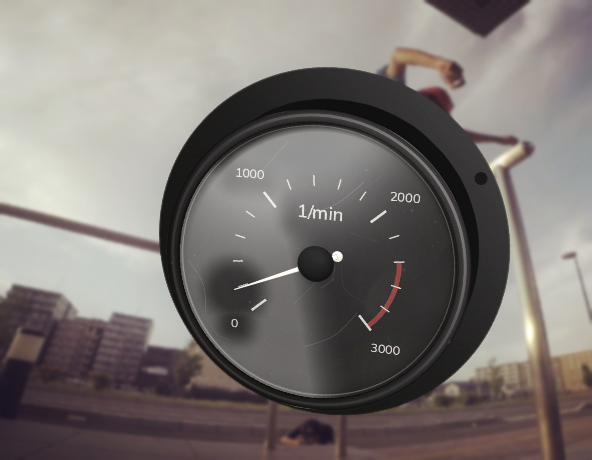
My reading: {"value": 200, "unit": "rpm"}
